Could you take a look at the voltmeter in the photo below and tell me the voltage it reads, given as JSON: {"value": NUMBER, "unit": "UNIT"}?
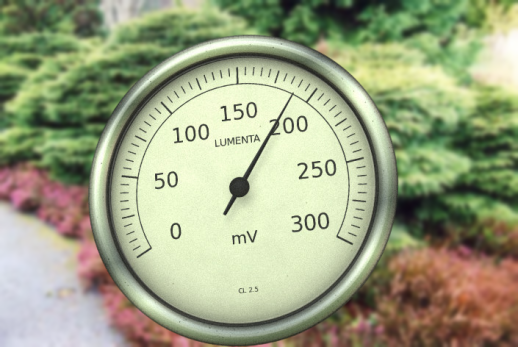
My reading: {"value": 190, "unit": "mV"}
